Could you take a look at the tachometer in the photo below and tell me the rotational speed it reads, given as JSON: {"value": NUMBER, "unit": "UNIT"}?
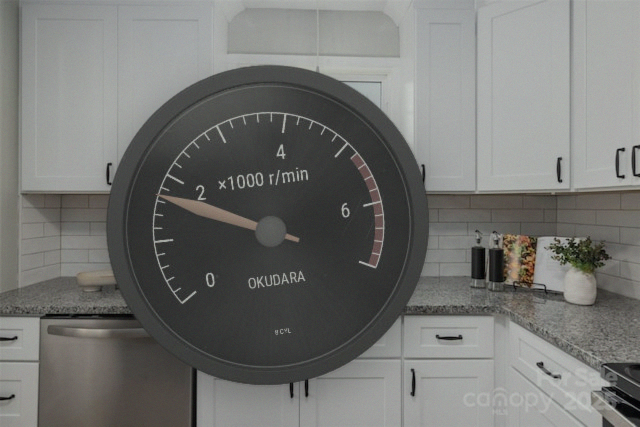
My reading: {"value": 1700, "unit": "rpm"}
